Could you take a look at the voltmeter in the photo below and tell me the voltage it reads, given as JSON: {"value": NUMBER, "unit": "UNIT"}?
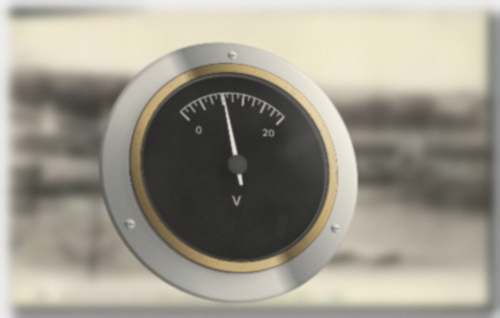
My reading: {"value": 8, "unit": "V"}
